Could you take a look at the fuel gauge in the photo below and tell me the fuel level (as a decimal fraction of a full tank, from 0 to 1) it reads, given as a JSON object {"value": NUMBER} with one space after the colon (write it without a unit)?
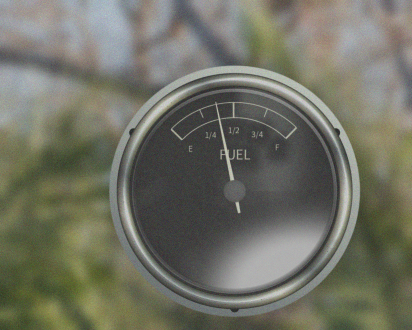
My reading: {"value": 0.375}
